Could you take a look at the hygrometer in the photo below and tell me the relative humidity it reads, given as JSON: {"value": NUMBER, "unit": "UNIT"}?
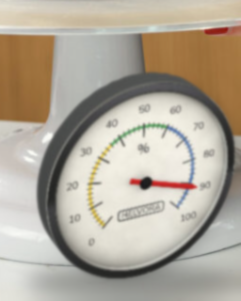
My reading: {"value": 90, "unit": "%"}
